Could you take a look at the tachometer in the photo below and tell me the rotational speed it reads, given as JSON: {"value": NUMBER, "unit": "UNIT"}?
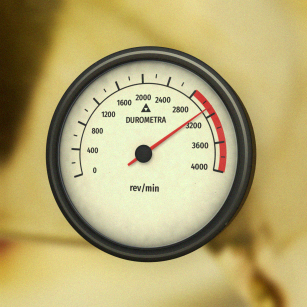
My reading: {"value": 3100, "unit": "rpm"}
